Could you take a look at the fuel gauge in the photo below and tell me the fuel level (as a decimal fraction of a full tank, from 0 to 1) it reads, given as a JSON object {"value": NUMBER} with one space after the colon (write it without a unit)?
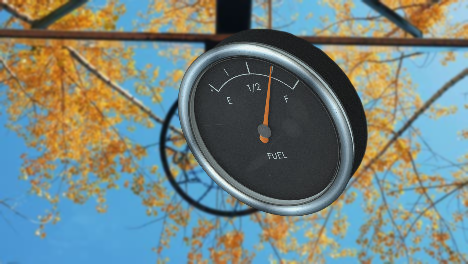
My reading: {"value": 0.75}
